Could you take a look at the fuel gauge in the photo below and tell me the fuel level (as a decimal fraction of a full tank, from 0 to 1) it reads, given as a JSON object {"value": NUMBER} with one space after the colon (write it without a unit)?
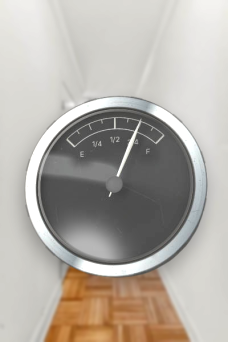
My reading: {"value": 0.75}
